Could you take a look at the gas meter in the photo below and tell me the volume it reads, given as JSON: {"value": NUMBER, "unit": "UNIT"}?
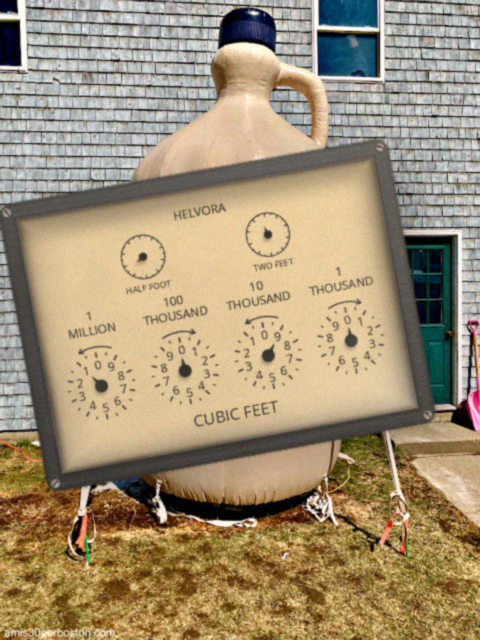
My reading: {"value": 99000, "unit": "ft³"}
